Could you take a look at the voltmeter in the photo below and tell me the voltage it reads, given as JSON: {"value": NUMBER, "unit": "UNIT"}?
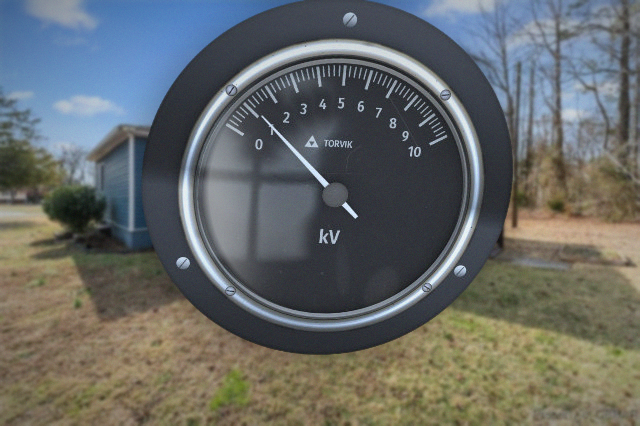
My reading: {"value": 1.2, "unit": "kV"}
